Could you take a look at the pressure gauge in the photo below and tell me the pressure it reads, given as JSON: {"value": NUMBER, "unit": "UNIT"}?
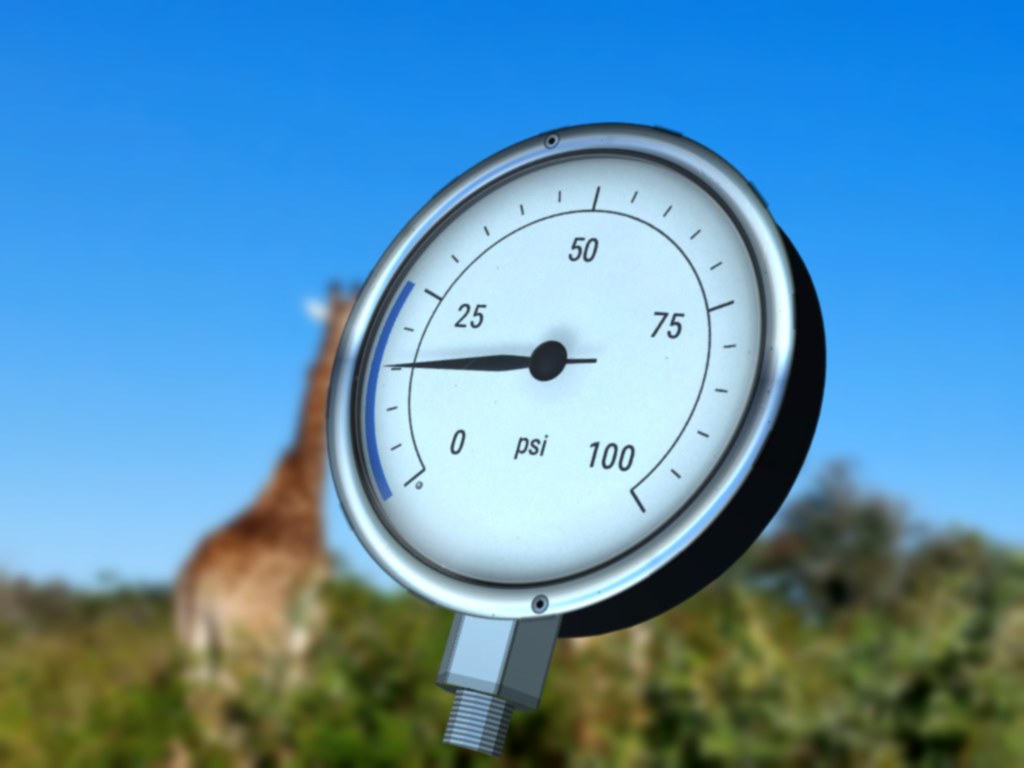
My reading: {"value": 15, "unit": "psi"}
